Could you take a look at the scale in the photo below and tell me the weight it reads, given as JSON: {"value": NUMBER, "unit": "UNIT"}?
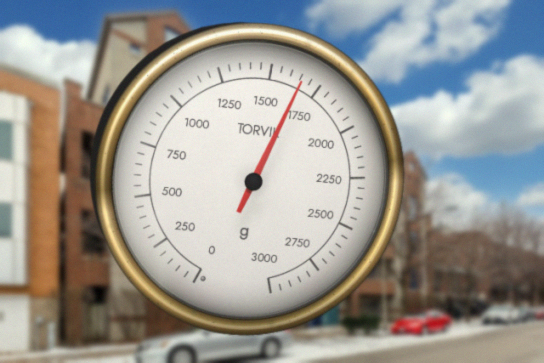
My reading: {"value": 1650, "unit": "g"}
